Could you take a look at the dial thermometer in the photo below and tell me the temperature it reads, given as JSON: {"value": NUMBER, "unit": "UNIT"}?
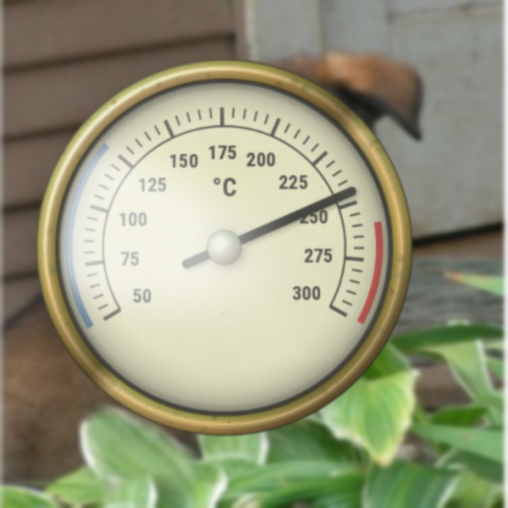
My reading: {"value": 245, "unit": "°C"}
